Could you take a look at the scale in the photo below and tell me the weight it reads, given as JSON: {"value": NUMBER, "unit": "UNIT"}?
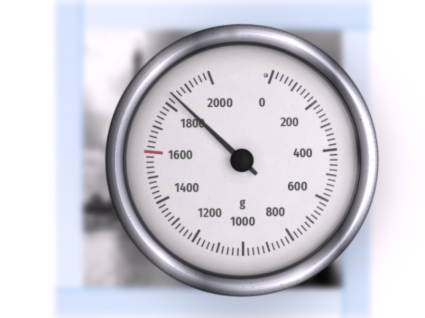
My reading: {"value": 1840, "unit": "g"}
